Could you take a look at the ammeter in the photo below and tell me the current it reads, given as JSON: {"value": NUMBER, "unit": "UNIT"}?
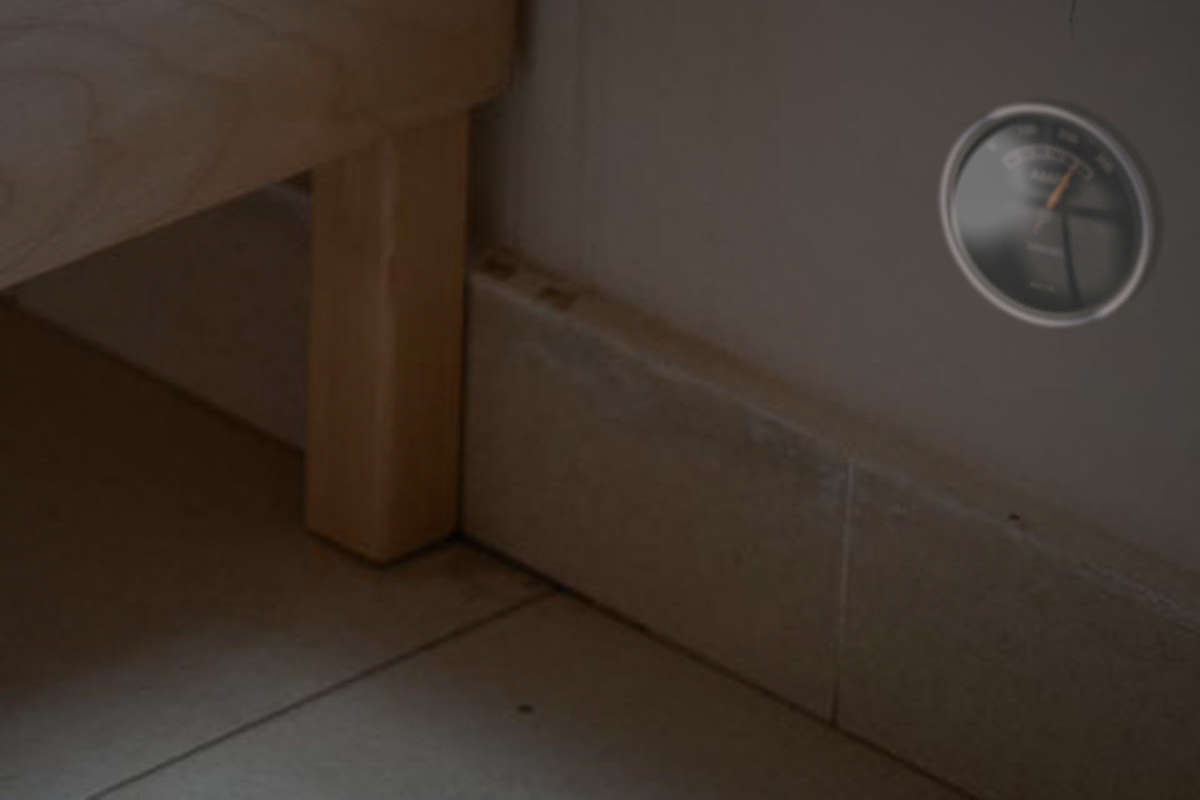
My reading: {"value": 250, "unit": "A"}
